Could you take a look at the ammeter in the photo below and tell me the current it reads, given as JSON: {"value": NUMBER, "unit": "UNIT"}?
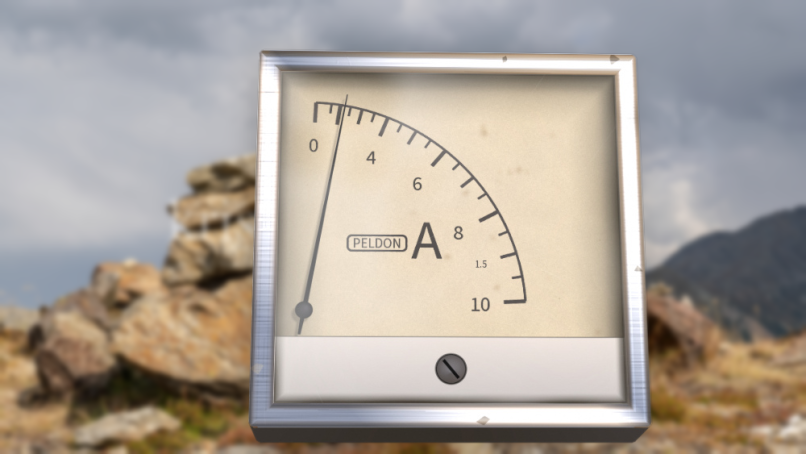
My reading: {"value": 2.25, "unit": "A"}
